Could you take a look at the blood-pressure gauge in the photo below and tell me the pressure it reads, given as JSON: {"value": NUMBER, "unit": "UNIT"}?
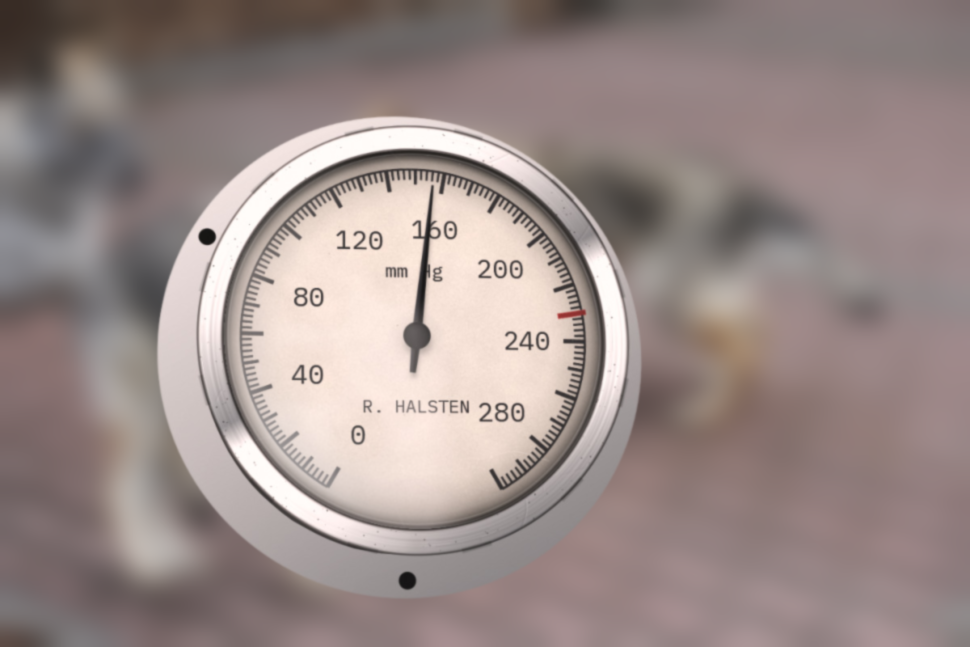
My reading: {"value": 156, "unit": "mmHg"}
